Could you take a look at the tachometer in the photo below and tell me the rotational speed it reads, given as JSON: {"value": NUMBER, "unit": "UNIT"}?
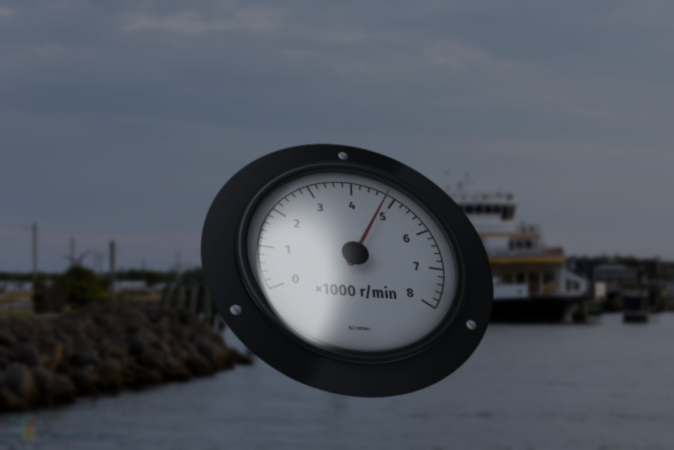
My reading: {"value": 4800, "unit": "rpm"}
